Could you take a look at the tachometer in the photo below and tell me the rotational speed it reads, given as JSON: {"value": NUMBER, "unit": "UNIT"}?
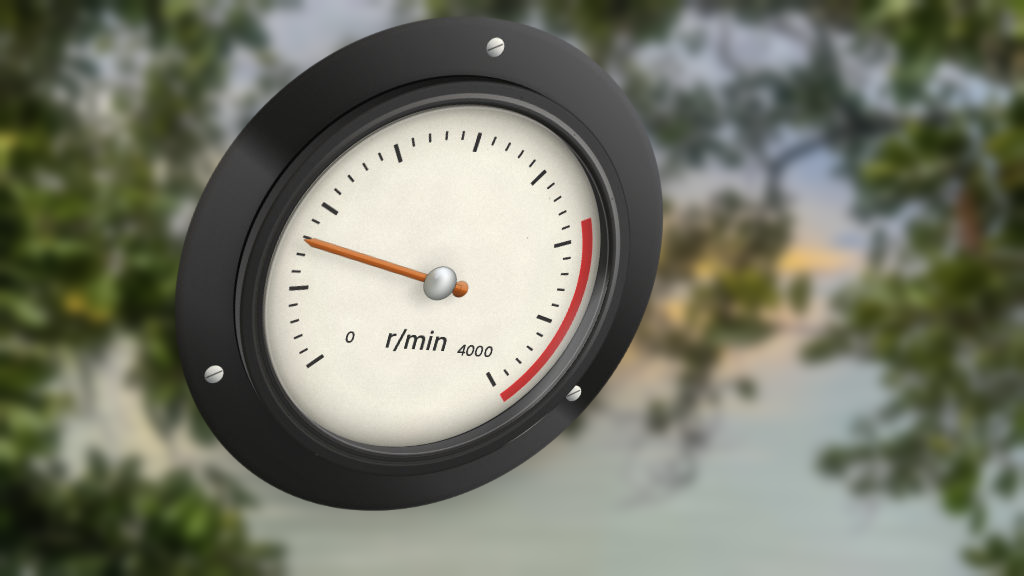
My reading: {"value": 800, "unit": "rpm"}
